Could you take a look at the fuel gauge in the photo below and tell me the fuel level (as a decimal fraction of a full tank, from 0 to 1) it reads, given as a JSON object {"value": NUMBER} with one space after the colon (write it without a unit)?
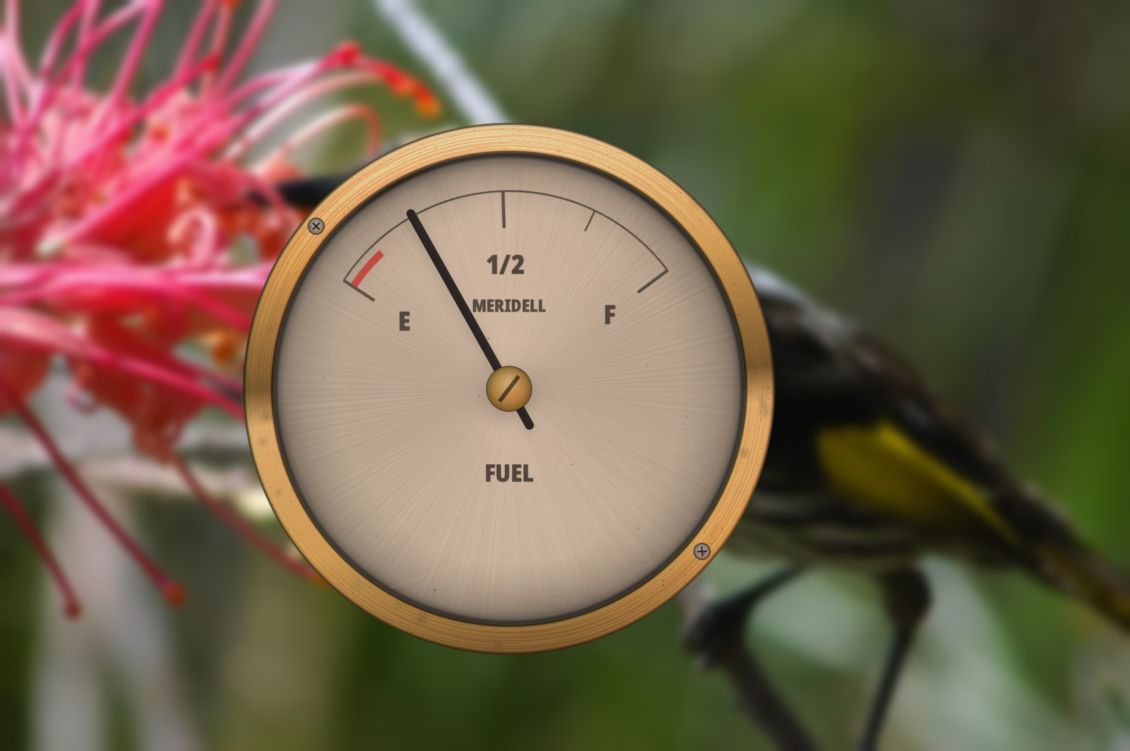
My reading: {"value": 0.25}
